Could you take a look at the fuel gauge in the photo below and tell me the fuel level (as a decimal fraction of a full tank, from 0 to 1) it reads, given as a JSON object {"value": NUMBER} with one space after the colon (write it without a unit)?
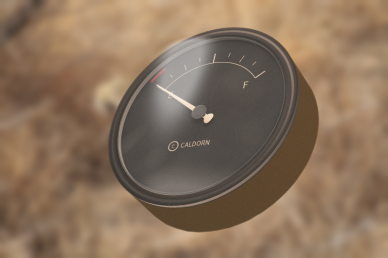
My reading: {"value": 0}
